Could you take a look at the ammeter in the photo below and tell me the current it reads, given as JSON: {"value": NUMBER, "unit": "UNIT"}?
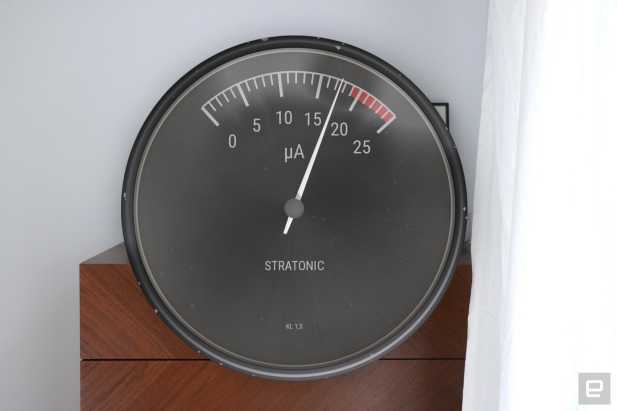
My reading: {"value": 17.5, "unit": "µA"}
